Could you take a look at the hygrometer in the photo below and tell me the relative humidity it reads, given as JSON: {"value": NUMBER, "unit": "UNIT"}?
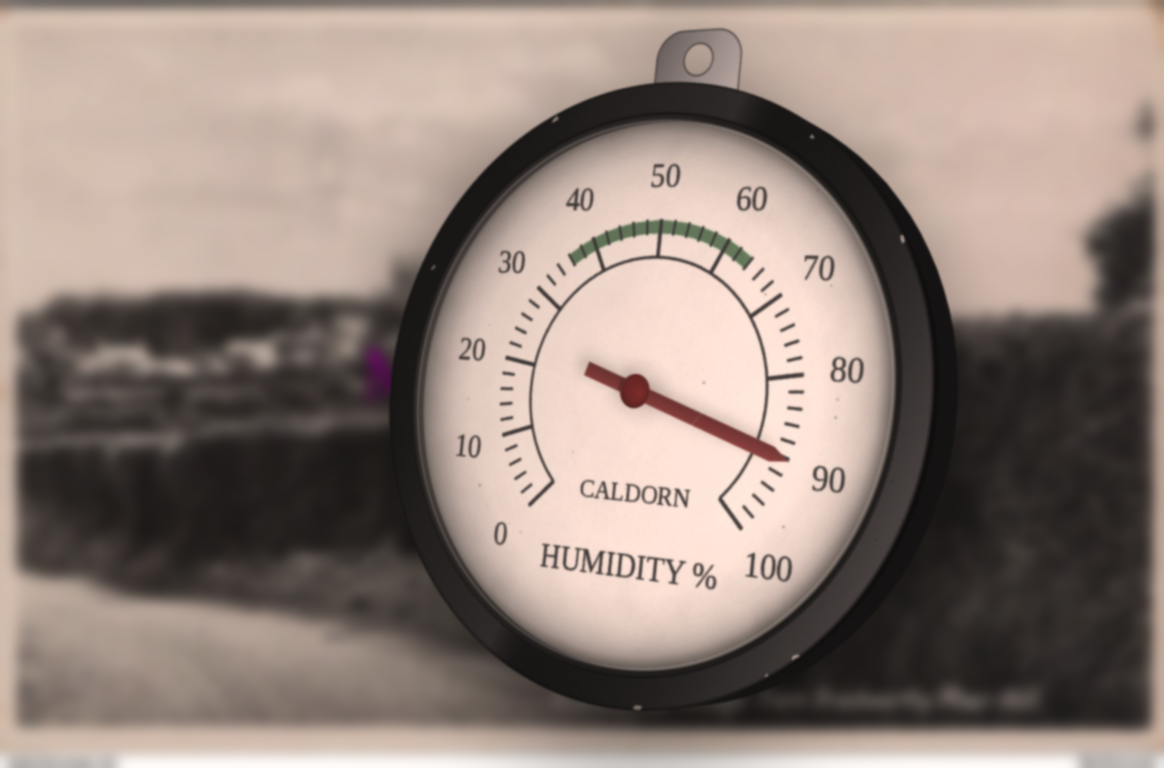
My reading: {"value": 90, "unit": "%"}
